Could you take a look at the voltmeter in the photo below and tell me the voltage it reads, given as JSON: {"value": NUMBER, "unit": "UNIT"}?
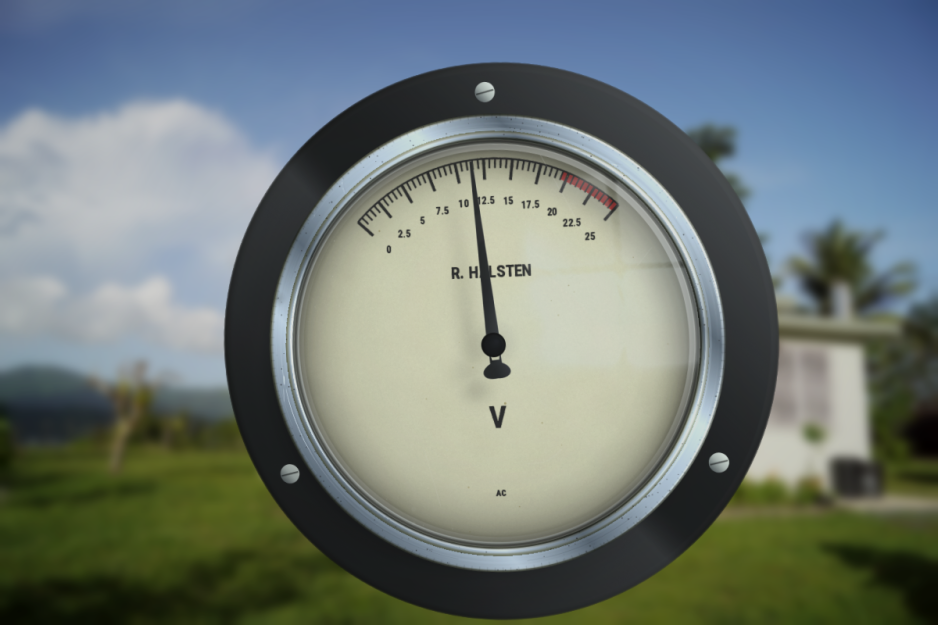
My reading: {"value": 11.5, "unit": "V"}
